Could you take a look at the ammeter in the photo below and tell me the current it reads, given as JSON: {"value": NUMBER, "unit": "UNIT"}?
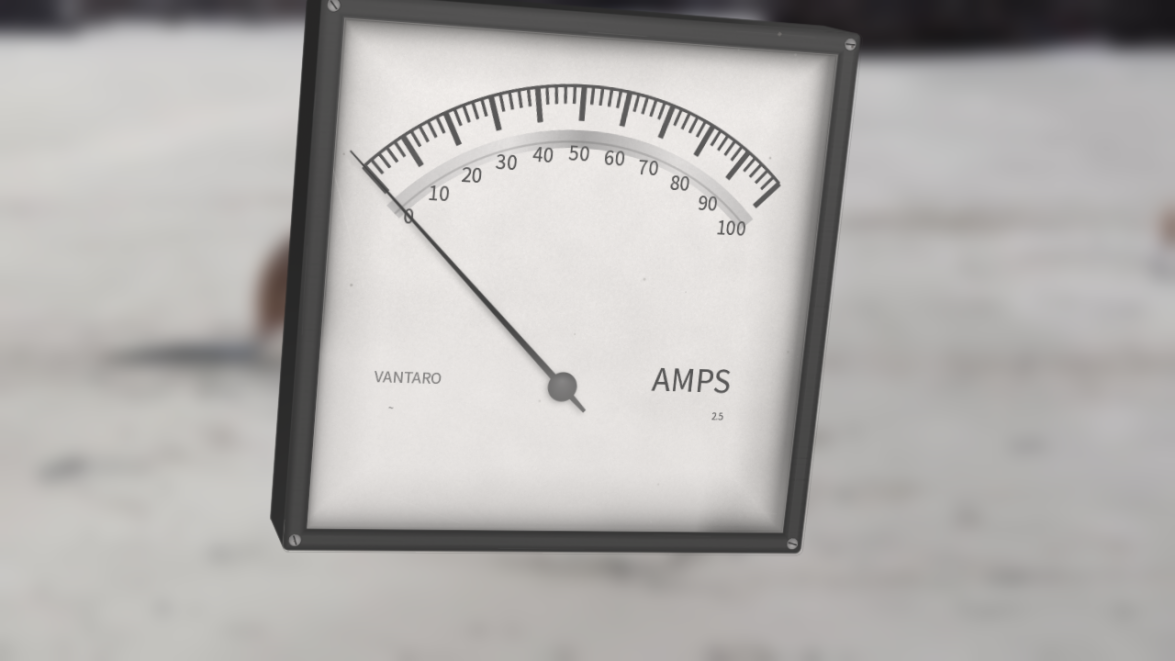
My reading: {"value": 0, "unit": "A"}
